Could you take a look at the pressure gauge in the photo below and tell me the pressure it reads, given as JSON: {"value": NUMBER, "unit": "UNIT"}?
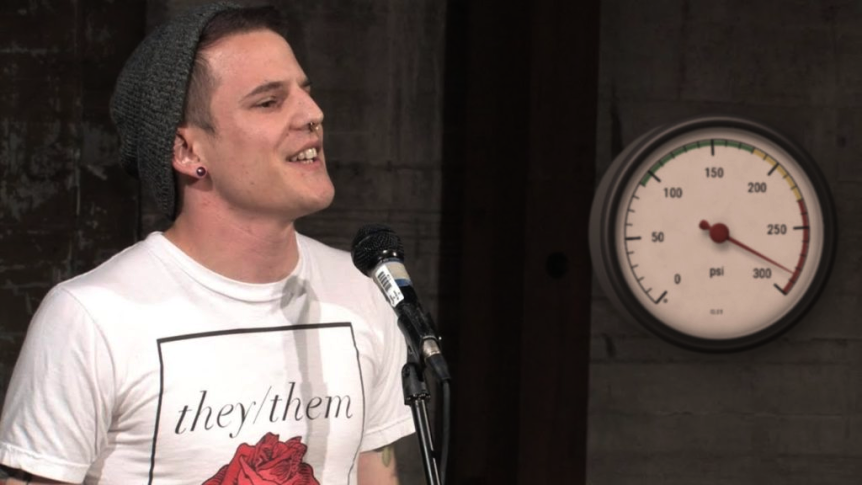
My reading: {"value": 285, "unit": "psi"}
